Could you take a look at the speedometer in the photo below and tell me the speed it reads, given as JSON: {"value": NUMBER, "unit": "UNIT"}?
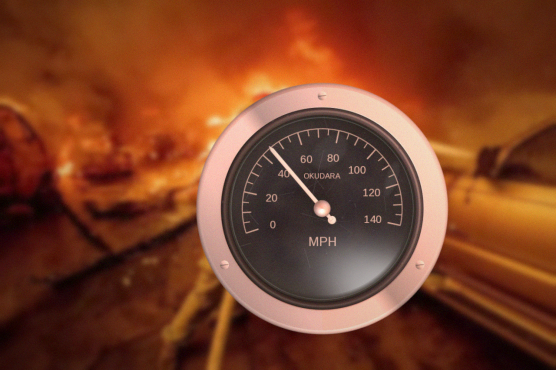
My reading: {"value": 45, "unit": "mph"}
